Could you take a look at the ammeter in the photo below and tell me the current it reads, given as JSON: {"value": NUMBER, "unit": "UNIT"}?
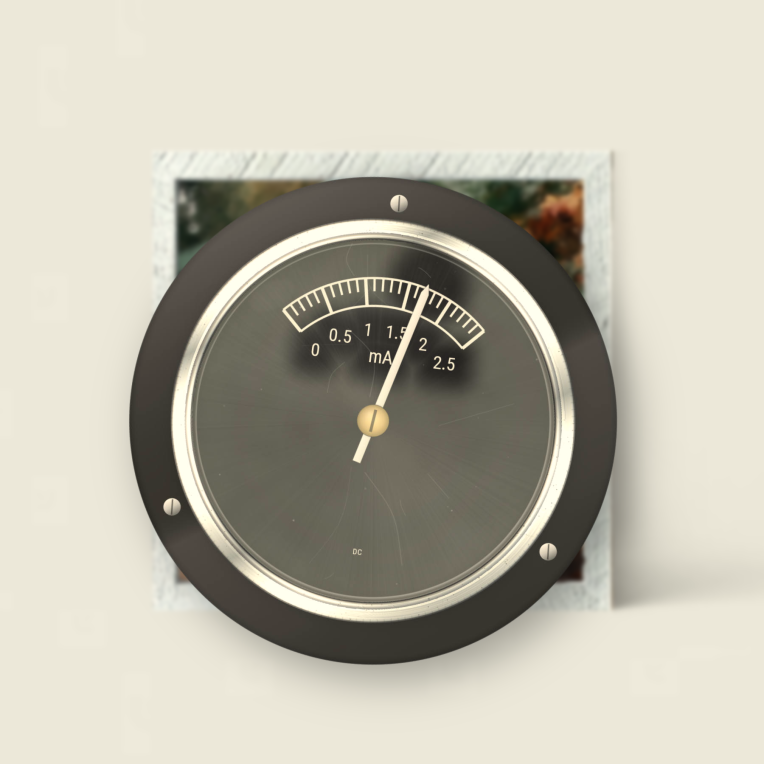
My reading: {"value": 1.7, "unit": "mA"}
